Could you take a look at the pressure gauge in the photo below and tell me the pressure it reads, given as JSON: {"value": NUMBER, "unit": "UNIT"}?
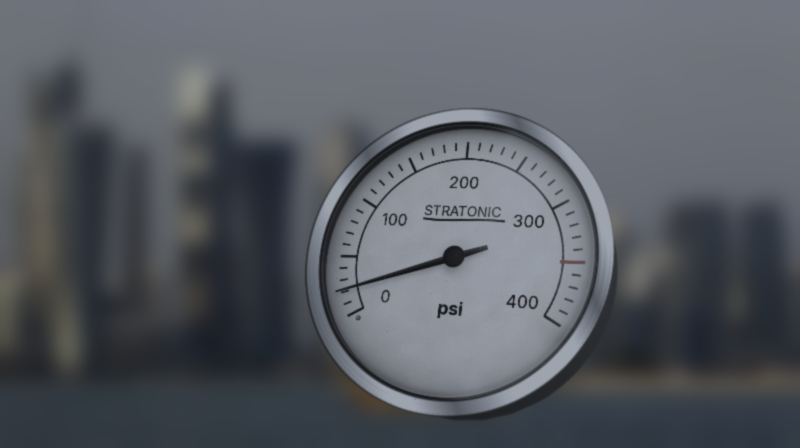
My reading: {"value": 20, "unit": "psi"}
